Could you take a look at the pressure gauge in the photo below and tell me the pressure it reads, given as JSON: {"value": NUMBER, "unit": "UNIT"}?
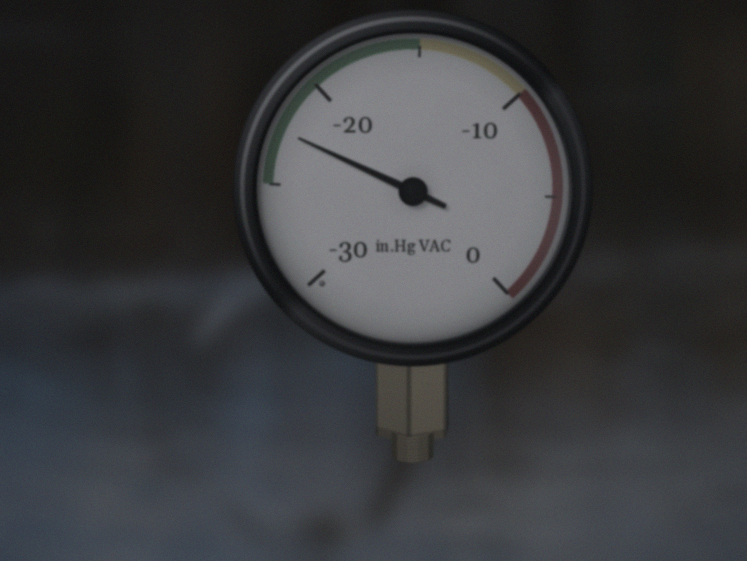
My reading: {"value": -22.5, "unit": "inHg"}
